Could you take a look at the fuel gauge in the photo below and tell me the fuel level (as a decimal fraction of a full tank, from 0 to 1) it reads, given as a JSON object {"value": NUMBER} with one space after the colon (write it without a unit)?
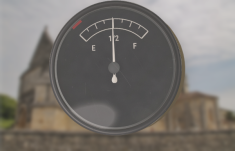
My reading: {"value": 0.5}
